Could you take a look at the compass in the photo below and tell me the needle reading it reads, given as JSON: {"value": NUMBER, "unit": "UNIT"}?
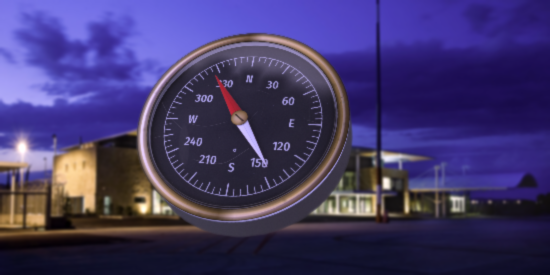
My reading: {"value": 325, "unit": "°"}
